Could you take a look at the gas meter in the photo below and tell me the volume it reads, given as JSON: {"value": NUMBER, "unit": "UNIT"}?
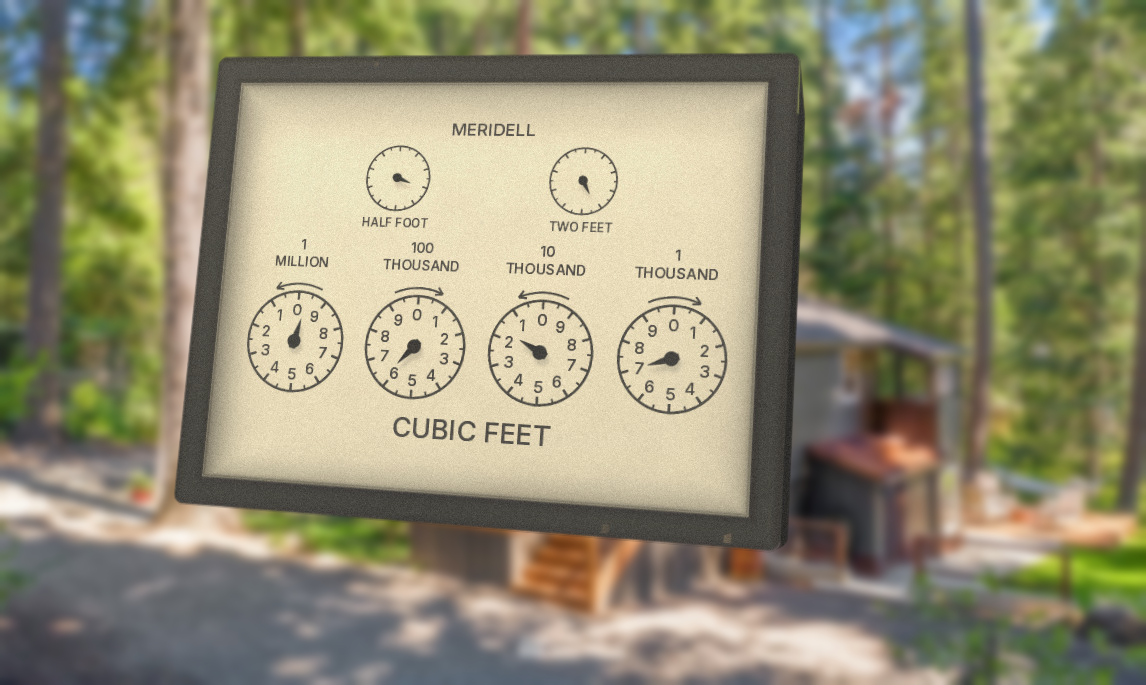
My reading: {"value": 961700, "unit": "ft³"}
